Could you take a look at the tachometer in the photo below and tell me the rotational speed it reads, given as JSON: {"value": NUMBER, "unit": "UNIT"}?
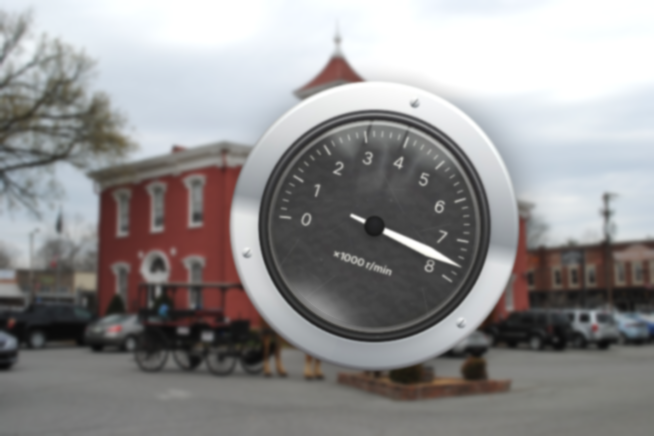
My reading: {"value": 7600, "unit": "rpm"}
